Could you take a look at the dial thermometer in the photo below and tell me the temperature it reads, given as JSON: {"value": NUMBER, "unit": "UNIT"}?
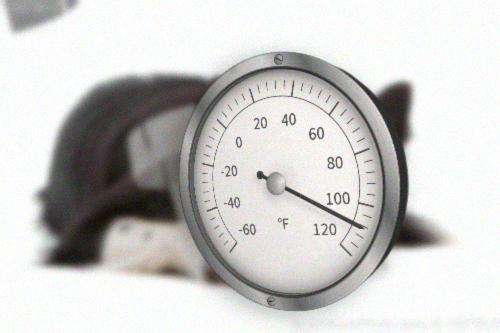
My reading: {"value": 108, "unit": "°F"}
